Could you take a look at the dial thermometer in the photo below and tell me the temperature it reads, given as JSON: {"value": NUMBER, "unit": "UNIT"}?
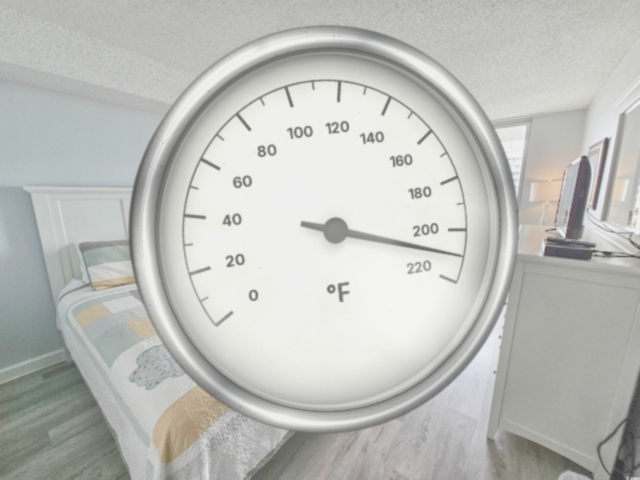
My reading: {"value": 210, "unit": "°F"}
